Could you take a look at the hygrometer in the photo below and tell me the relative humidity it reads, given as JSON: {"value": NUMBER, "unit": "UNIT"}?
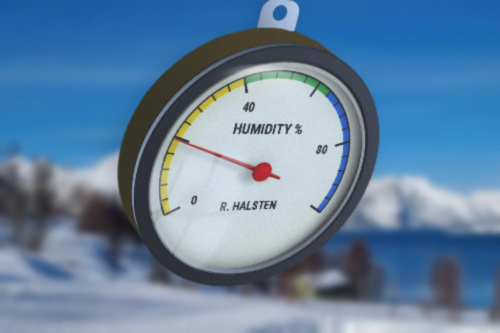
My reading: {"value": 20, "unit": "%"}
